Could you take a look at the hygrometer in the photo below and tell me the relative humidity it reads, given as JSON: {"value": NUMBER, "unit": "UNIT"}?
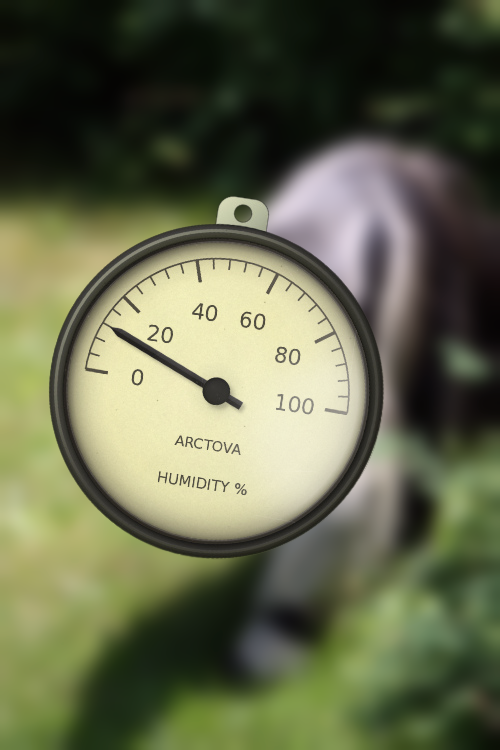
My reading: {"value": 12, "unit": "%"}
